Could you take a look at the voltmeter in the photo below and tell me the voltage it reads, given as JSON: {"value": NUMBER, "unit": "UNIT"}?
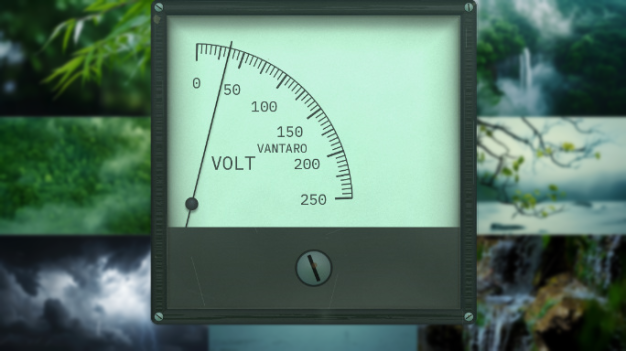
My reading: {"value": 35, "unit": "V"}
